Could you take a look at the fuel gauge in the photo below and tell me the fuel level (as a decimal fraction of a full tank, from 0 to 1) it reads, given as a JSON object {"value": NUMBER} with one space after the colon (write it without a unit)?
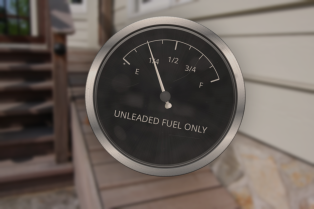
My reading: {"value": 0.25}
